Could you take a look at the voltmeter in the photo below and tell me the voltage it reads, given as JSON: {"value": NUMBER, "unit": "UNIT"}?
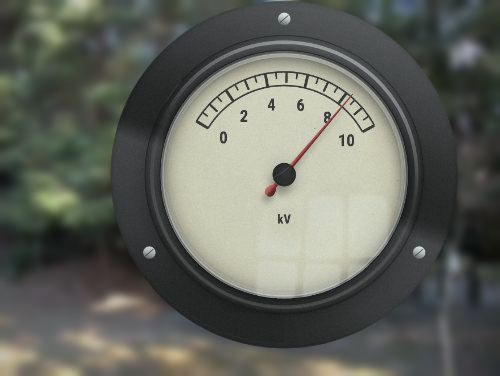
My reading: {"value": 8.25, "unit": "kV"}
